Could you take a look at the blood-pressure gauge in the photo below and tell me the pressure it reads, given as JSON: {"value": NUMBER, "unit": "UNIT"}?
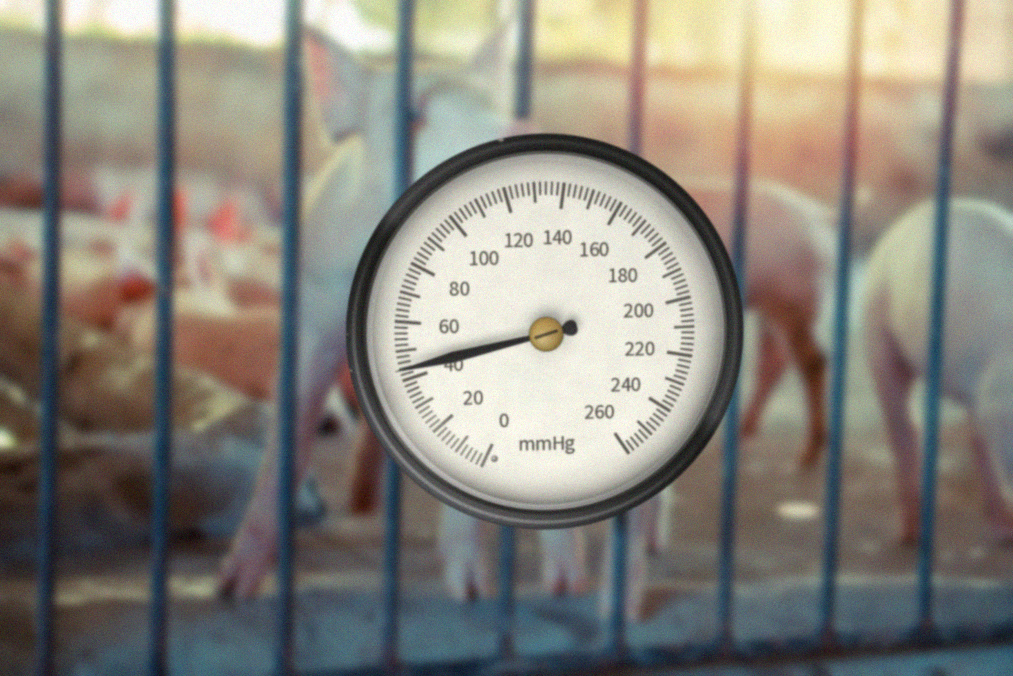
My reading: {"value": 44, "unit": "mmHg"}
